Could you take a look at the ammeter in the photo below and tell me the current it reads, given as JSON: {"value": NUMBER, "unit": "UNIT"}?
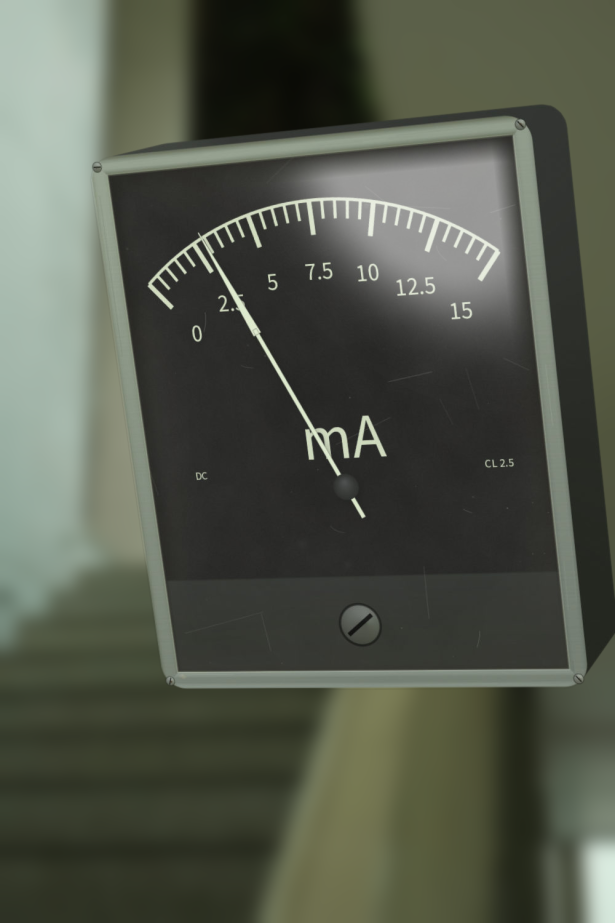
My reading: {"value": 3, "unit": "mA"}
